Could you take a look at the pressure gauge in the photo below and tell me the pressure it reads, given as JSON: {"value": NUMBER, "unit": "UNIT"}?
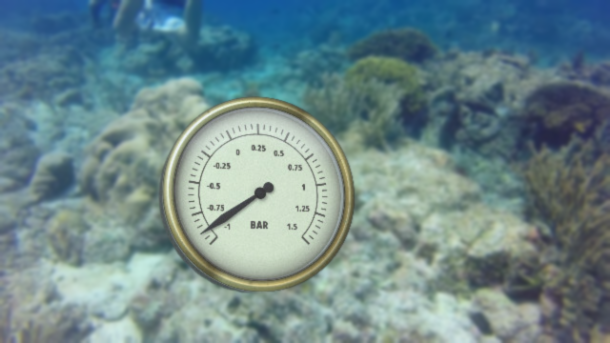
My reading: {"value": -0.9, "unit": "bar"}
